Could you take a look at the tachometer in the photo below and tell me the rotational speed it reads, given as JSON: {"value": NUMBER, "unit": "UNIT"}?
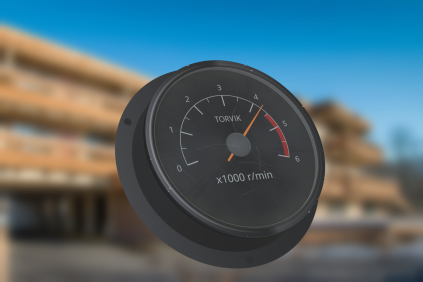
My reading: {"value": 4250, "unit": "rpm"}
